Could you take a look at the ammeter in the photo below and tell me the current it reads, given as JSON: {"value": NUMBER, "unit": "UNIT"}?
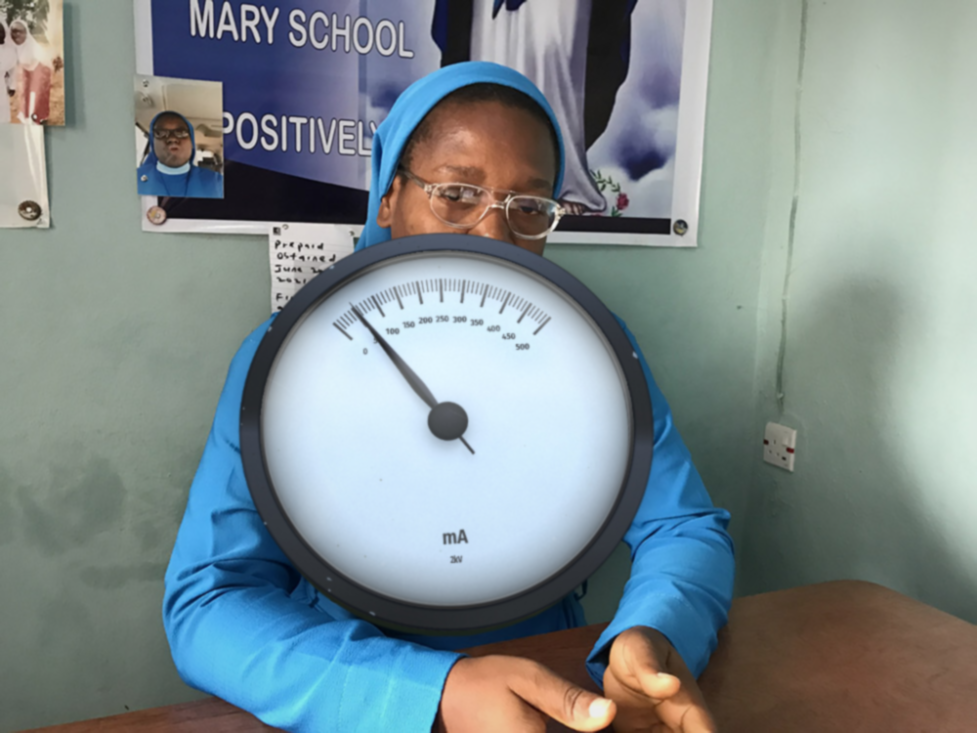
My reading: {"value": 50, "unit": "mA"}
